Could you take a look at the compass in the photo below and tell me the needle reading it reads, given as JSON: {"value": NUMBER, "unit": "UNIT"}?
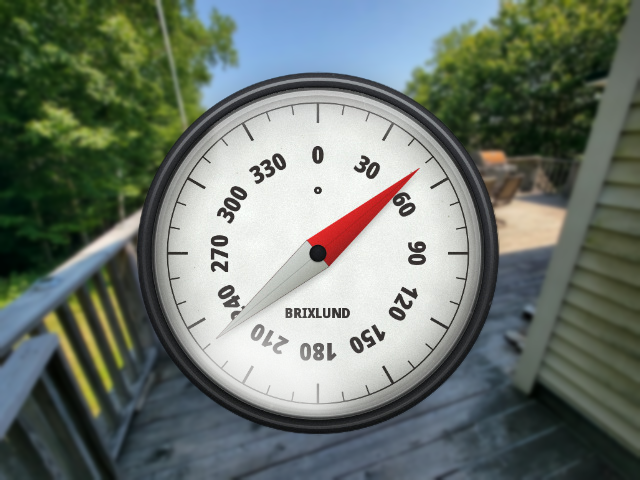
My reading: {"value": 50, "unit": "°"}
